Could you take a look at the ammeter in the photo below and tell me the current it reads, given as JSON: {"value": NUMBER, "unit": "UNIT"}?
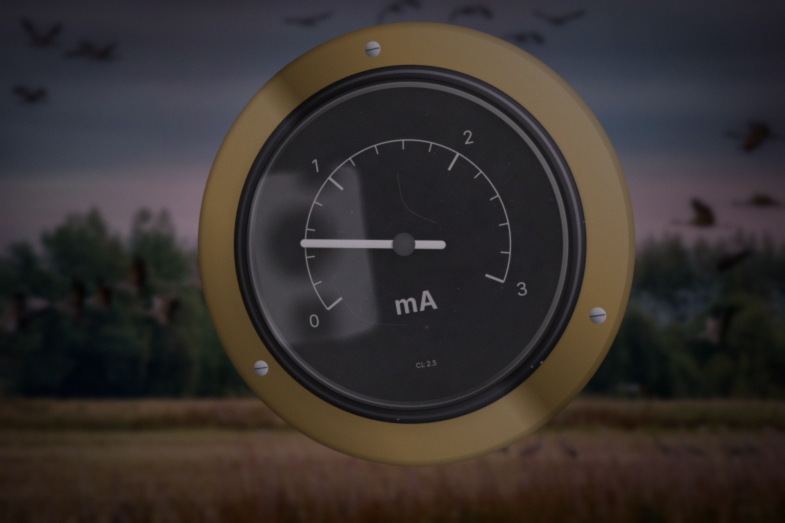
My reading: {"value": 0.5, "unit": "mA"}
